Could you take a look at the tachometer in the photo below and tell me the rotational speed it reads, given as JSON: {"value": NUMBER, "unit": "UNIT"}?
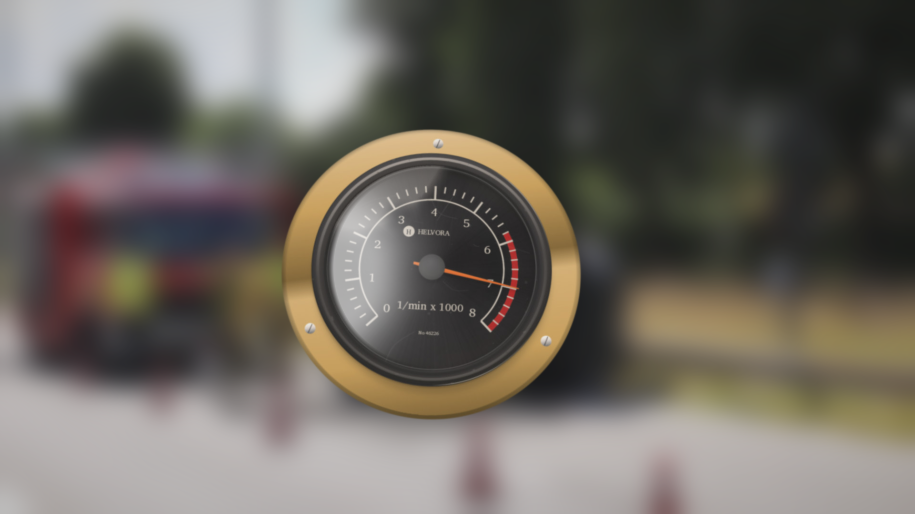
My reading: {"value": 7000, "unit": "rpm"}
